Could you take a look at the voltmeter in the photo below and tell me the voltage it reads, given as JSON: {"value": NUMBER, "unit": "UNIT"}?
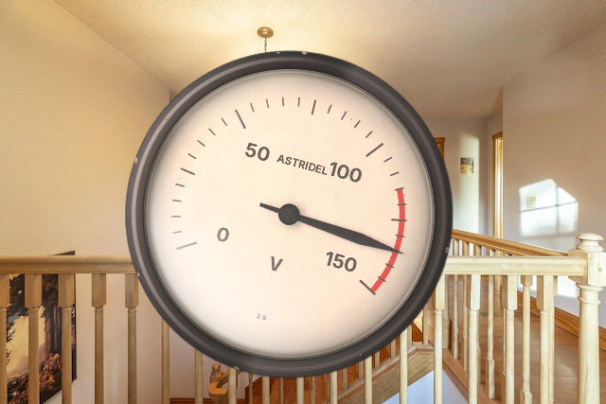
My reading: {"value": 135, "unit": "V"}
